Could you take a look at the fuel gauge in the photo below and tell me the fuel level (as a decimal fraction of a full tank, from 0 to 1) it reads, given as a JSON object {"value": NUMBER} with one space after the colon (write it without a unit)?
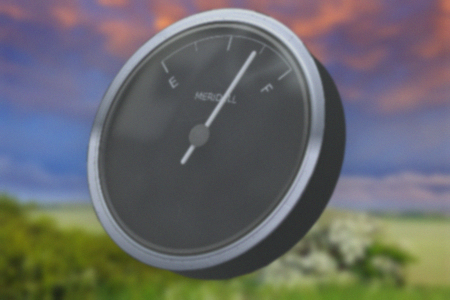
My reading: {"value": 0.75}
